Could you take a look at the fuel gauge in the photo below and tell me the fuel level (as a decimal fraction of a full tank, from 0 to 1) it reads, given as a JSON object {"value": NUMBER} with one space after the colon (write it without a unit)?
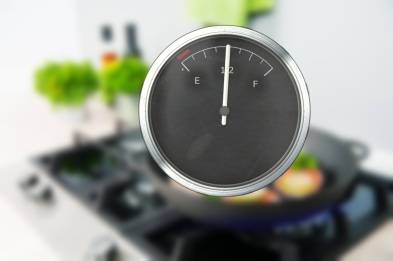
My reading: {"value": 0.5}
